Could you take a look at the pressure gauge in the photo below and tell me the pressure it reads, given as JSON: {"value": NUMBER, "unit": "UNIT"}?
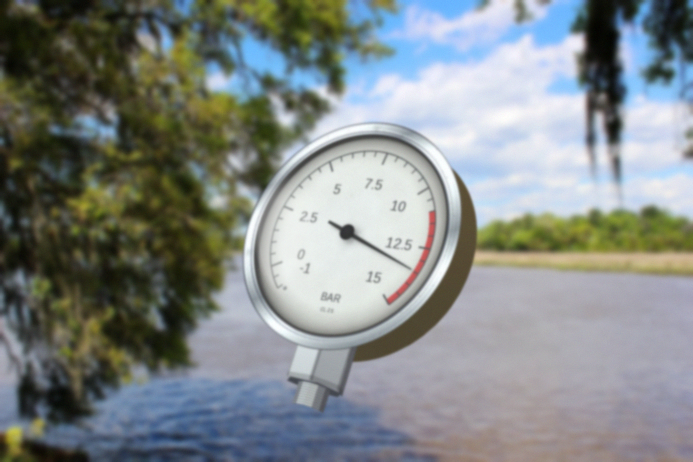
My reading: {"value": 13.5, "unit": "bar"}
